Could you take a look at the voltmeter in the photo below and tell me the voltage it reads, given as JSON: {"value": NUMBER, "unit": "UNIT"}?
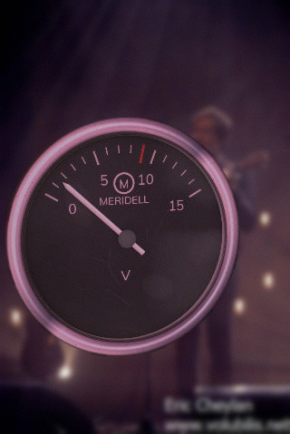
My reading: {"value": 1.5, "unit": "V"}
